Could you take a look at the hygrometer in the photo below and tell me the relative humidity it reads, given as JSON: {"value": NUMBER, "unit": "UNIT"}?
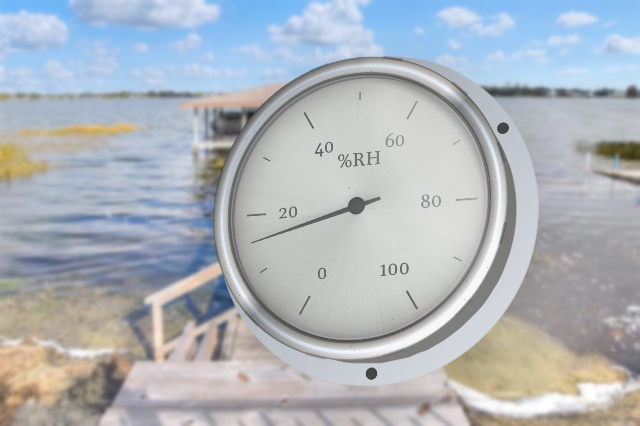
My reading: {"value": 15, "unit": "%"}
